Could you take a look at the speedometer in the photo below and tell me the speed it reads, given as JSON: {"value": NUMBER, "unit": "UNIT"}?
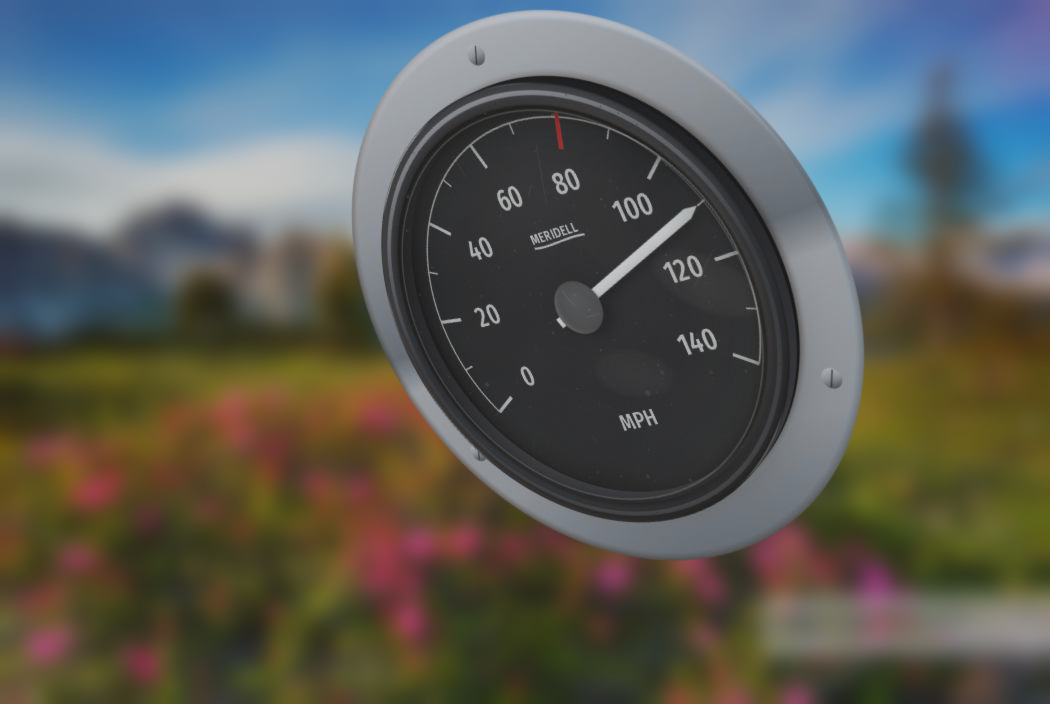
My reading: {"value": 110, "unit": "mph"}
